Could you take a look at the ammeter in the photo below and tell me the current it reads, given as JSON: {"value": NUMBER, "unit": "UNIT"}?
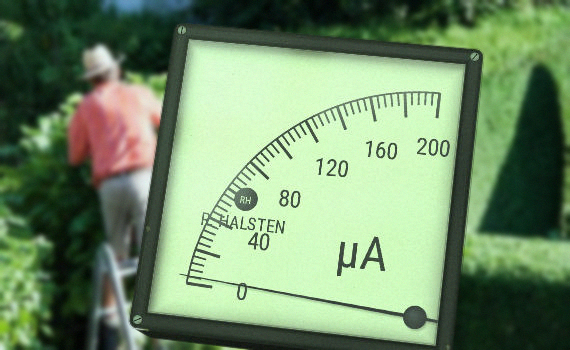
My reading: {"value": 4, "unit": "µA"}
